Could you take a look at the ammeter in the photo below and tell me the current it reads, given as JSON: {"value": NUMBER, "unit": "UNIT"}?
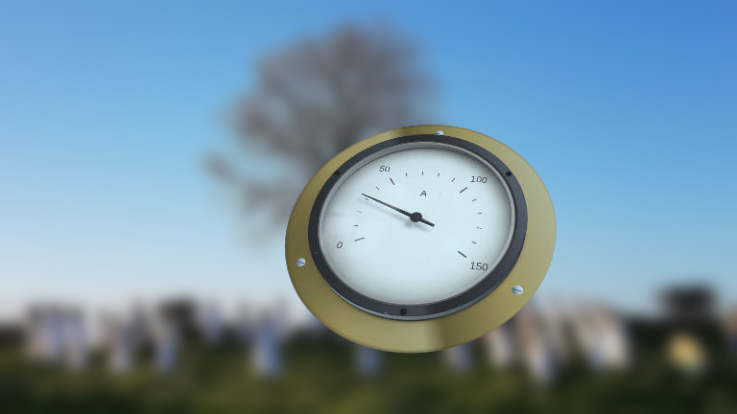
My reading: {"value": 30, "unit": "A"}
